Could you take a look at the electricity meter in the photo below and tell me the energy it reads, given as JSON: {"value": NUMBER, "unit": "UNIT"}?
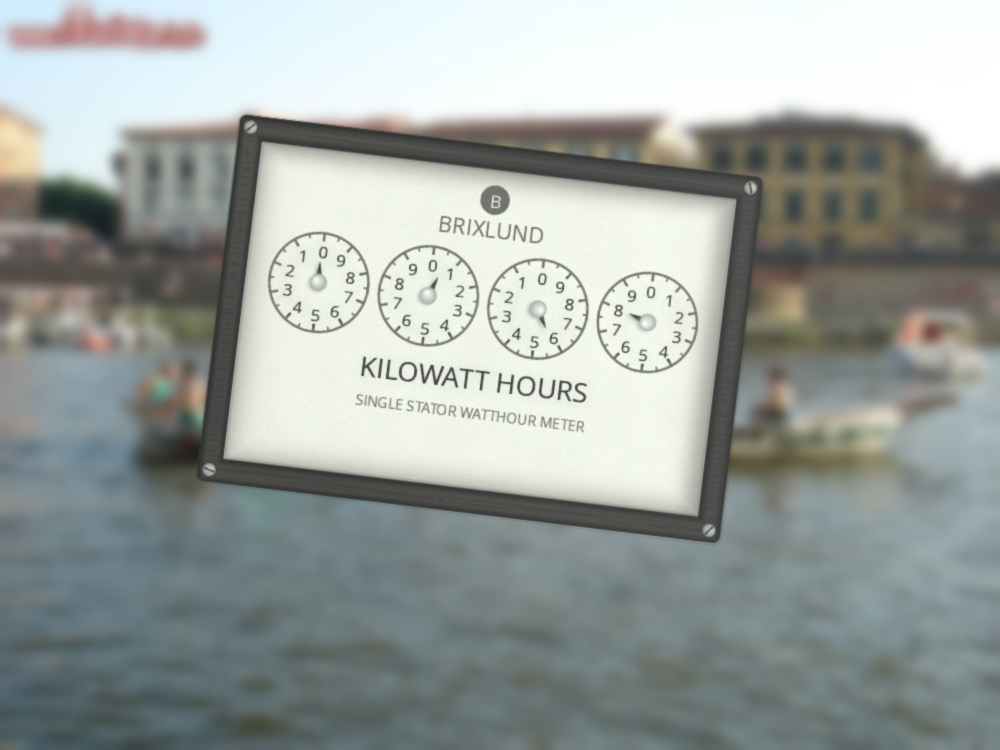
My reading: {"value": 58, "unit": "kWh"}
